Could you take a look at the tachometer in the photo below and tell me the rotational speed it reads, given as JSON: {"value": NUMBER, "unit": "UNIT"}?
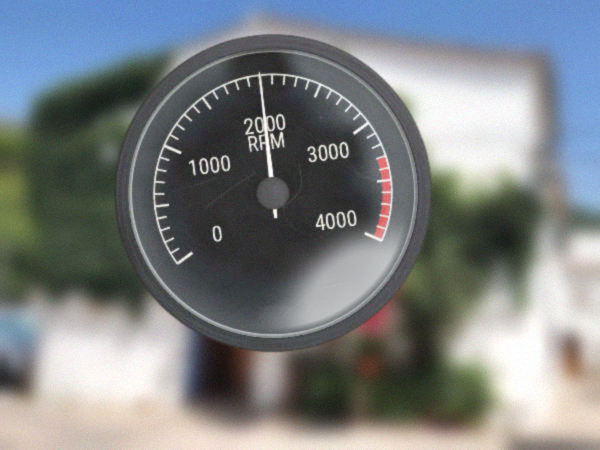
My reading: {"value": 2000, "unit": "rpm"}
